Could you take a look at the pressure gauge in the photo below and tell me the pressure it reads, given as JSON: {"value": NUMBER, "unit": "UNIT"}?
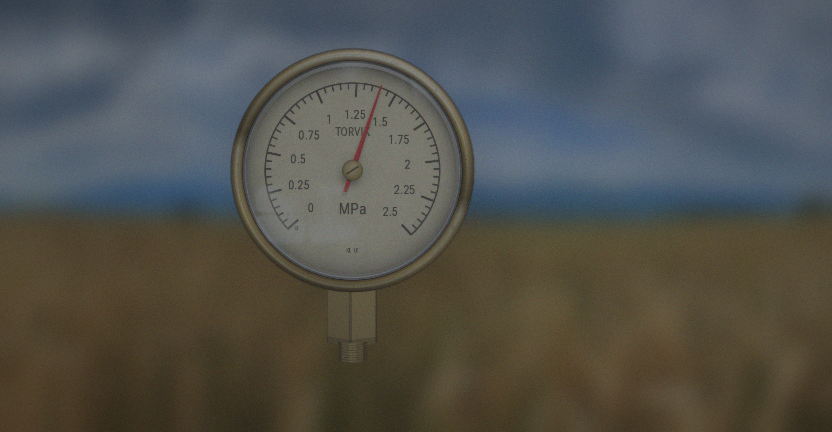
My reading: {"value": 1.4, "unit": "MPa"}
